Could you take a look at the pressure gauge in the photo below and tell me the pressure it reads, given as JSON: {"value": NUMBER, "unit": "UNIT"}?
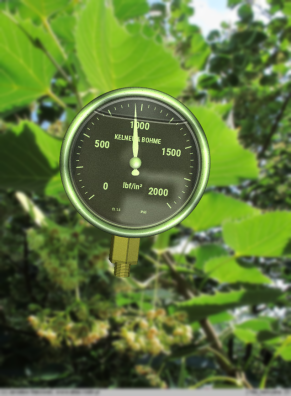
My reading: {"value": 950, "unit": "psi"}
